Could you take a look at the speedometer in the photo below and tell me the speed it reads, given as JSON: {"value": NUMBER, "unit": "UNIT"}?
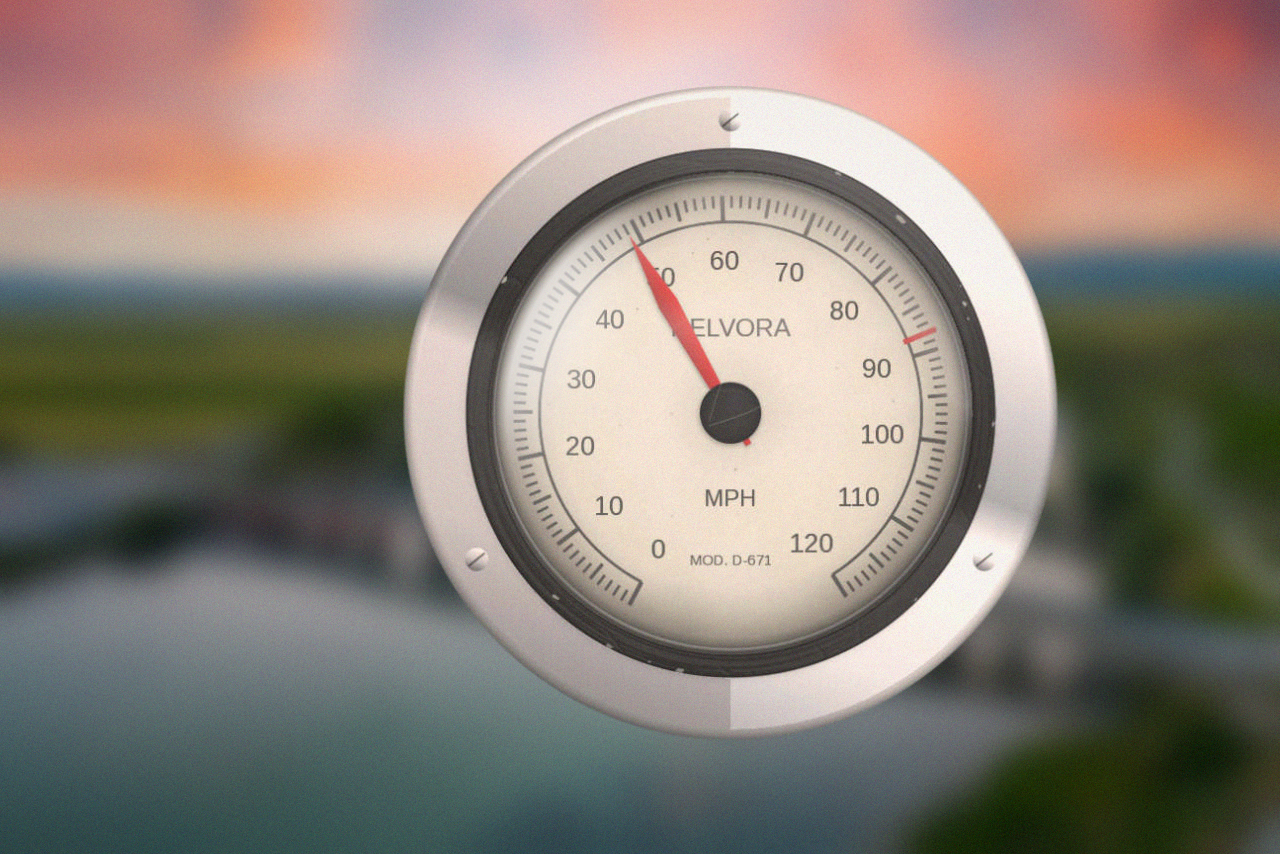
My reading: {"value": 49, "unit": "mph"}
